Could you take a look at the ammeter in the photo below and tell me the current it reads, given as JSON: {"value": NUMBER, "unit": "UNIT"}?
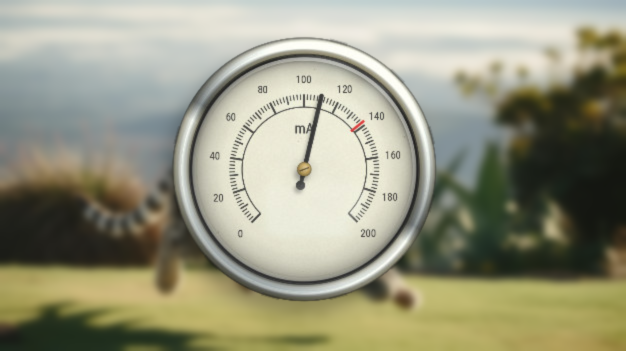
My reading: {"value": 110, "unit": "mA"}
